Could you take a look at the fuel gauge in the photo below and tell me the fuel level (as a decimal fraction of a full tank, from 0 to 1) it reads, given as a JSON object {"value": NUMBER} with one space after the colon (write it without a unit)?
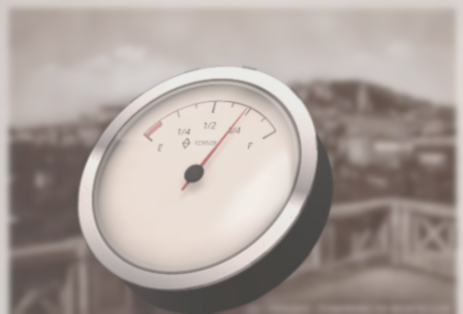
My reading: {"value": 0.75}
